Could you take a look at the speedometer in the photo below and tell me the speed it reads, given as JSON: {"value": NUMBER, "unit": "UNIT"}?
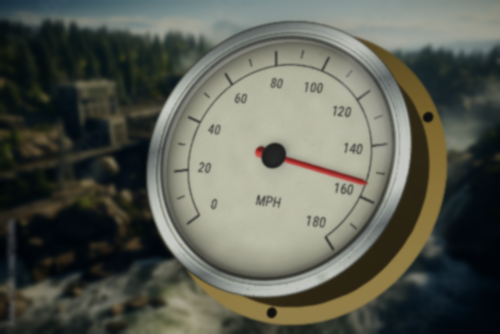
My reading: {"value": 155, "unit": "mph"}
